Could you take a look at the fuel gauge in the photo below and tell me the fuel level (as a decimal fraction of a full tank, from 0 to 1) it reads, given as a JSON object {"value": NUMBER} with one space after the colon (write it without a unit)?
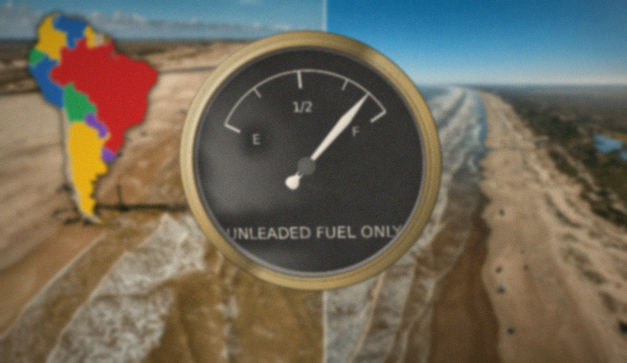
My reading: {"value": 0.875}
